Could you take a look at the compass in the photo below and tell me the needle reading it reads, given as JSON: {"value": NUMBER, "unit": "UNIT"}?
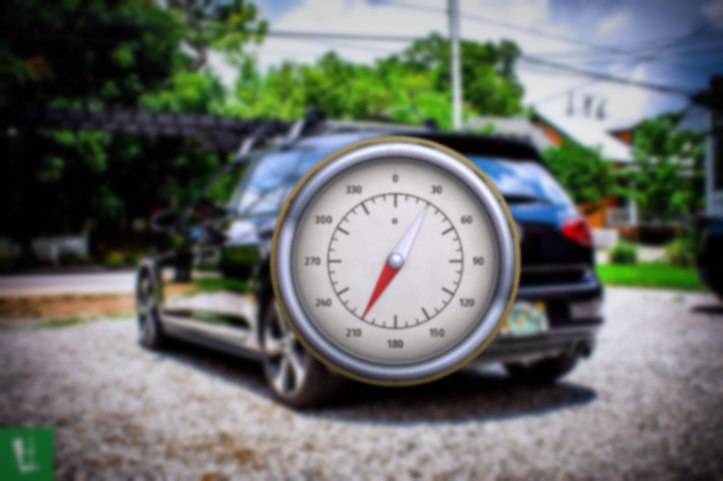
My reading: {"value": 210, "unit": "°"}
